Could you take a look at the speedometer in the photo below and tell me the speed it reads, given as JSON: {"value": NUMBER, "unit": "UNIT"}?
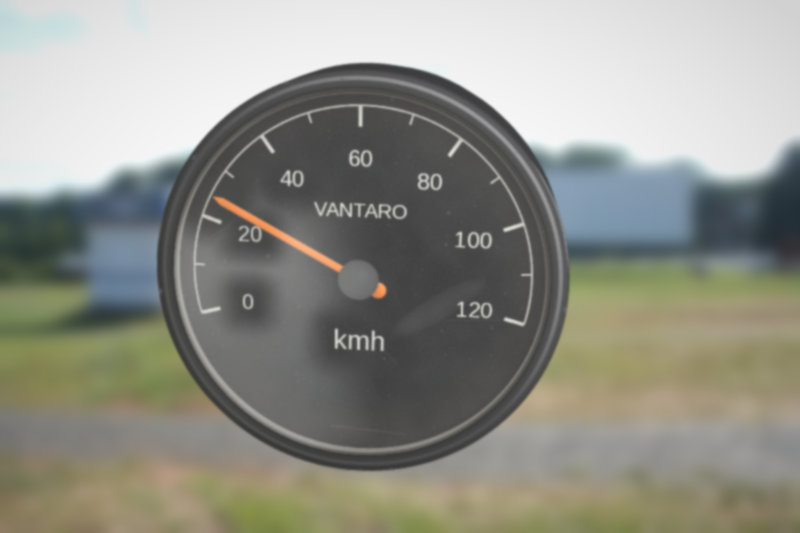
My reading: {"value": 25, "unit": "km/h"}
